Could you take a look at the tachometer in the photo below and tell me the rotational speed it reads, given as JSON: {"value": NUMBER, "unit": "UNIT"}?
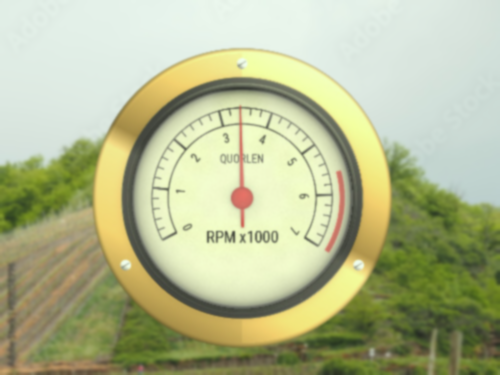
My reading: {"value": 3400, "unit": "rpm"}
